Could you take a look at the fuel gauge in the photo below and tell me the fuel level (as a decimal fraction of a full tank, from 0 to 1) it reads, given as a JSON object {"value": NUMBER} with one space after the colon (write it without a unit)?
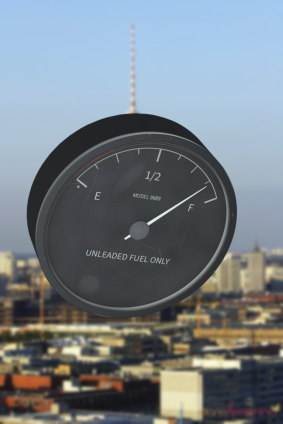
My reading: {"value": 0.875}
